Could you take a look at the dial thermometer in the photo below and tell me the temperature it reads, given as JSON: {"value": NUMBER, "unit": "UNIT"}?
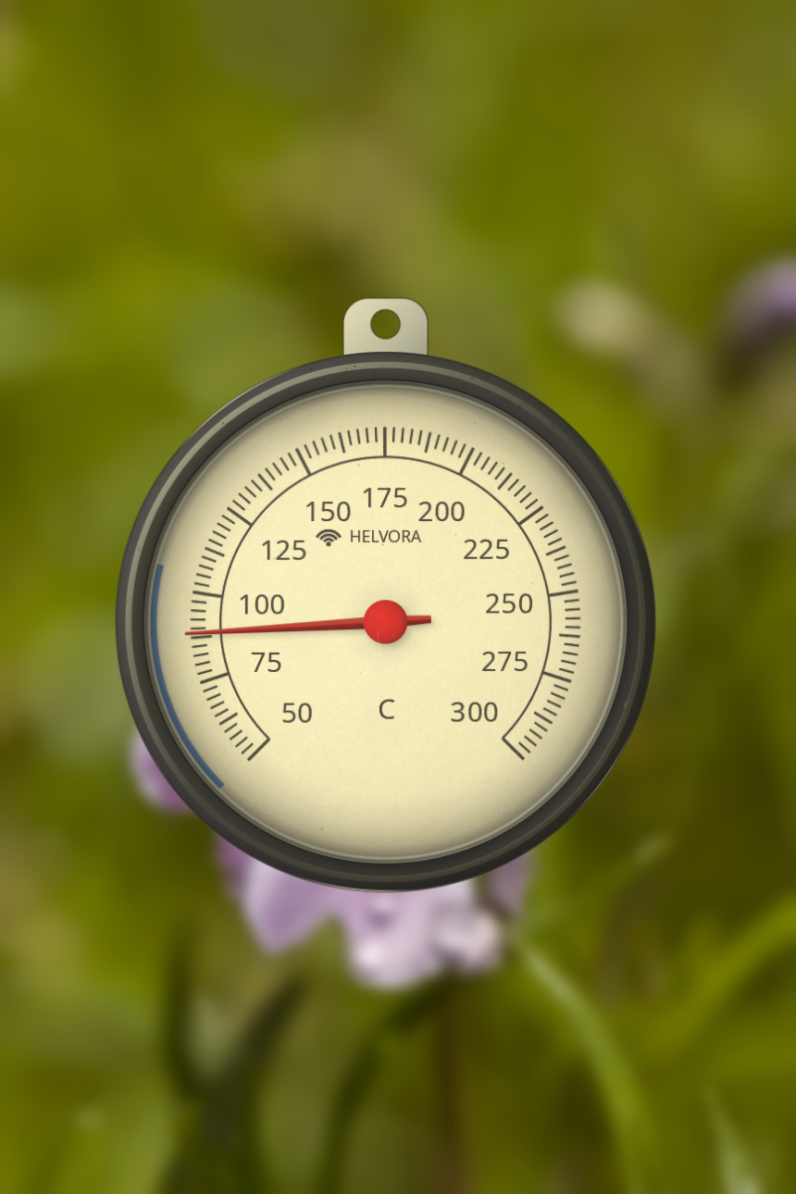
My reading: {"value": 88.75, "unit": "°C"}
